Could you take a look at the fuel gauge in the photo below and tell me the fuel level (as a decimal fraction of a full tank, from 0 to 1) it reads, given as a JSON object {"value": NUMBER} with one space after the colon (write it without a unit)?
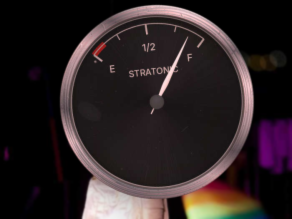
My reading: {"value": 0.875}
